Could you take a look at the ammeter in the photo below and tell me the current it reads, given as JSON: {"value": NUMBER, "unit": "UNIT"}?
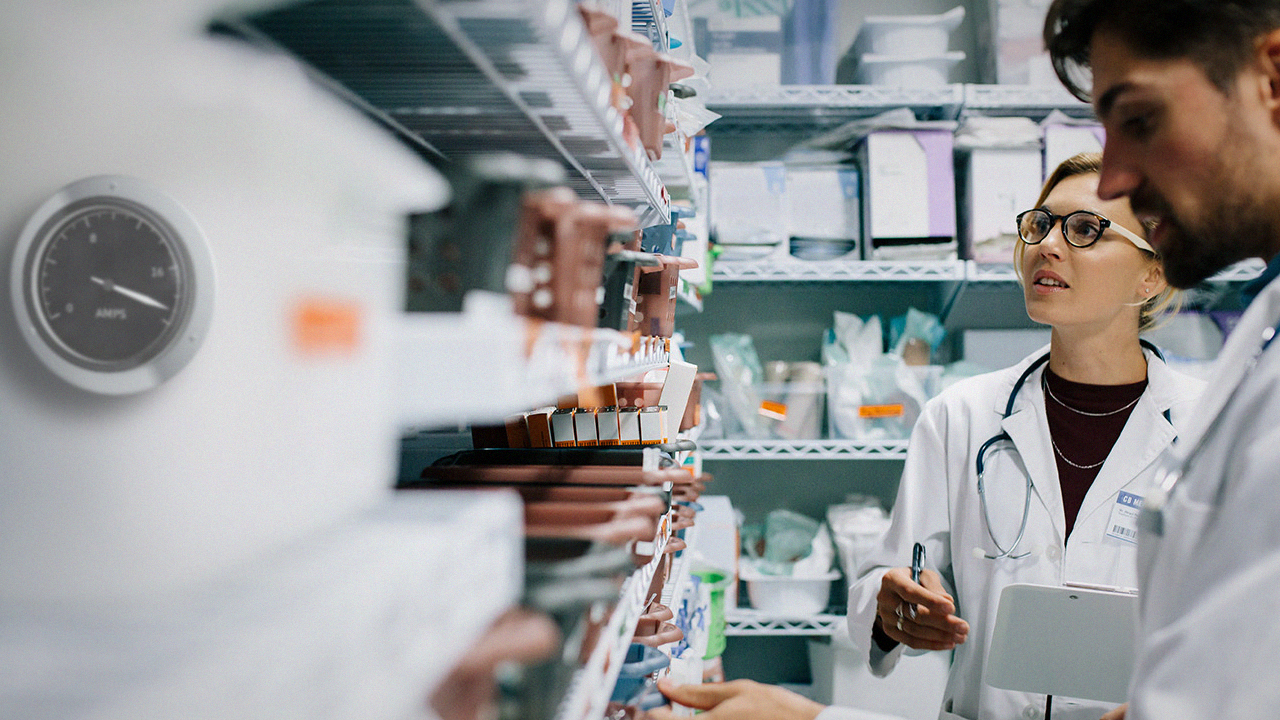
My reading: {"value": 19, "unit": "A"}
